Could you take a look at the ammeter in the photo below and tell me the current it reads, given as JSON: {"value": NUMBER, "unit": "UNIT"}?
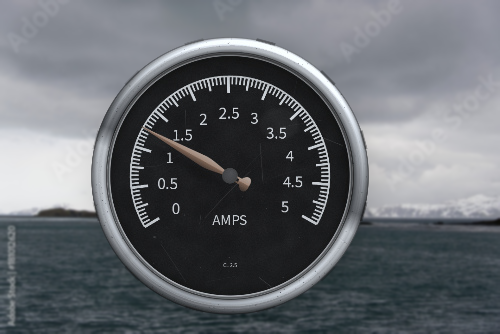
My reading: {"value": 1.25, "unit": "A"}
